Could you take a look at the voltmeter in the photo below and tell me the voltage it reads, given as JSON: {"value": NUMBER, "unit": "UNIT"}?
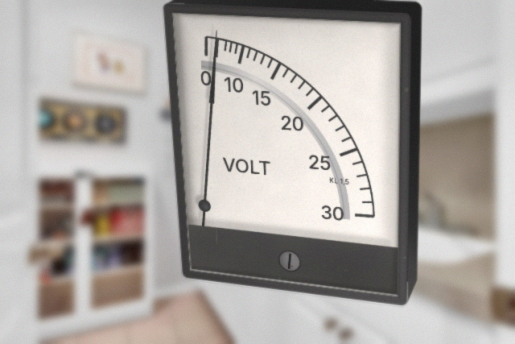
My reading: {"value": 5, "unit": "V"}
